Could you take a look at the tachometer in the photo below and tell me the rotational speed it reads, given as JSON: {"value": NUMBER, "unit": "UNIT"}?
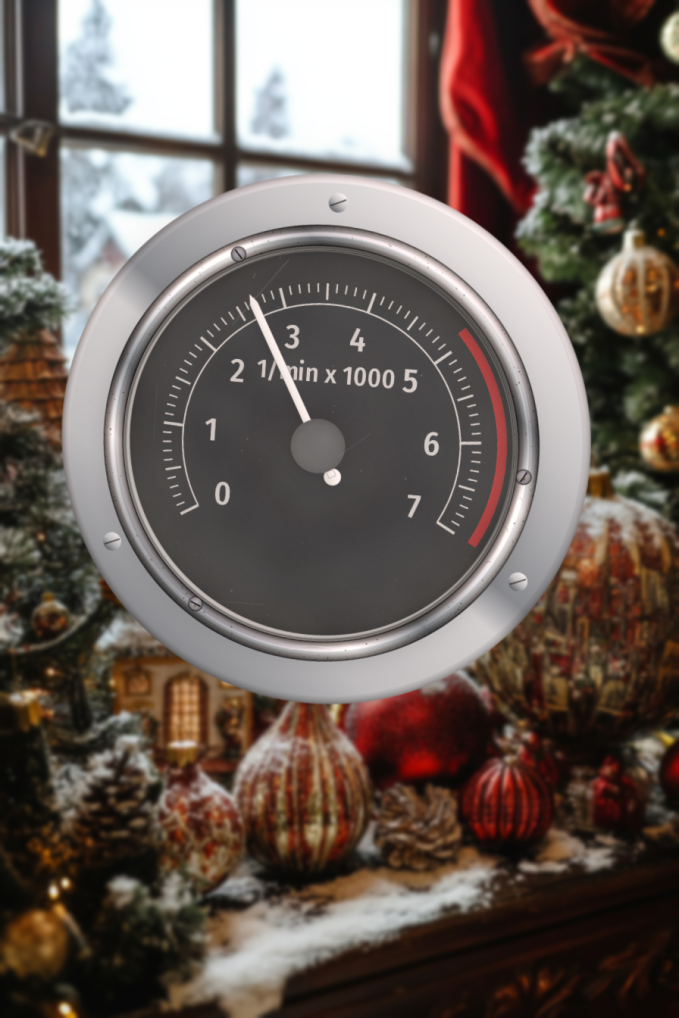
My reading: {"value": 2700, "unit": "rpm"}
